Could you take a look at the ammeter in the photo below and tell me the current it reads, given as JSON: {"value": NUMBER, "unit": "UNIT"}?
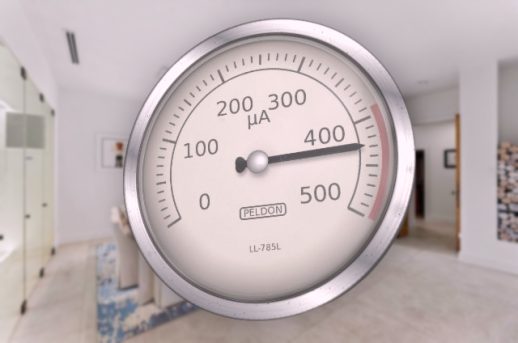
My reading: {"value": 430, "unit": "µA"}
